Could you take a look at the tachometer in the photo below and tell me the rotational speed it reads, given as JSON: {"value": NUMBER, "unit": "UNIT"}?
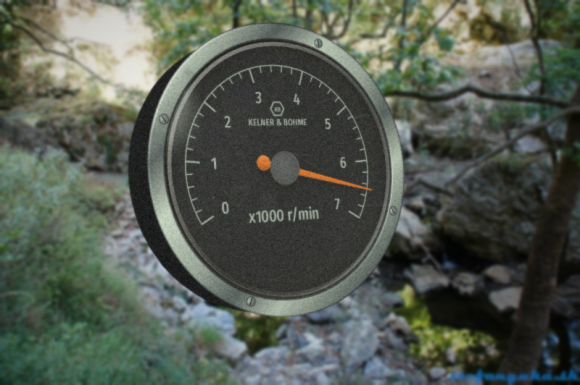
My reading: {"value": 6500, "unit": "rpm"}
